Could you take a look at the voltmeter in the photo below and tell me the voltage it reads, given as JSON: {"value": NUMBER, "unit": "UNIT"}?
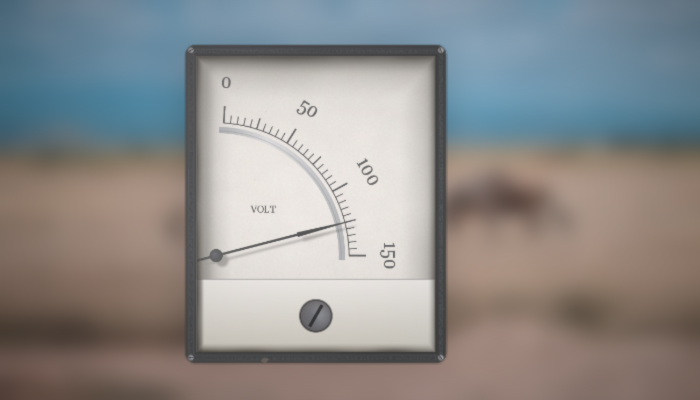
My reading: {"value": 125, "unit": "V"}
